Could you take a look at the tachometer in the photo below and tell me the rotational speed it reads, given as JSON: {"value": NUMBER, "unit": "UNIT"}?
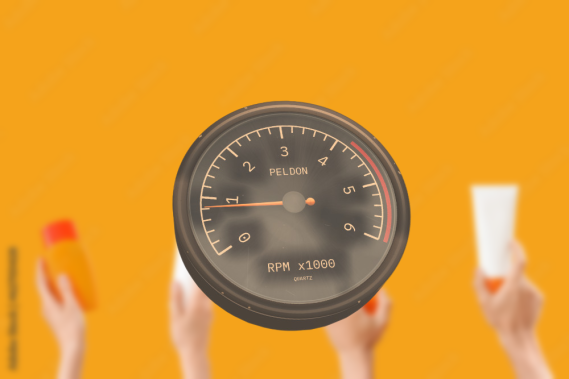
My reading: {"value": 800, "unit": "rpm"}
